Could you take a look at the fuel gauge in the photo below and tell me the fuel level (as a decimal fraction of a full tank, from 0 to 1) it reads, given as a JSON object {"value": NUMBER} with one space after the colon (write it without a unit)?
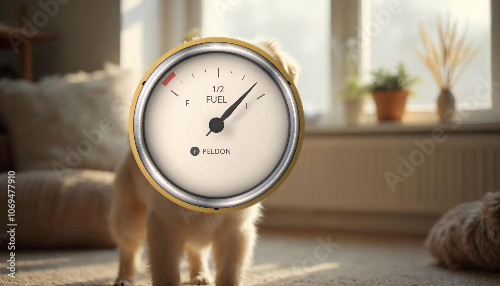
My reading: {"value": 0.875}
